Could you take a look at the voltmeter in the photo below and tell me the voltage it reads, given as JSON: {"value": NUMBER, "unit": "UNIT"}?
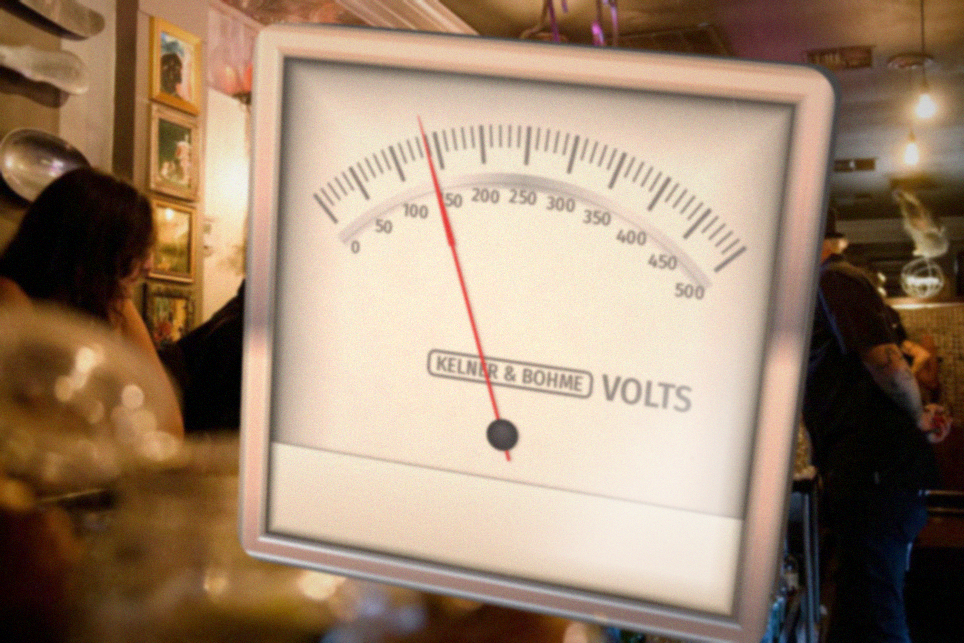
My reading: {"value": 140, "unit": "V"}
